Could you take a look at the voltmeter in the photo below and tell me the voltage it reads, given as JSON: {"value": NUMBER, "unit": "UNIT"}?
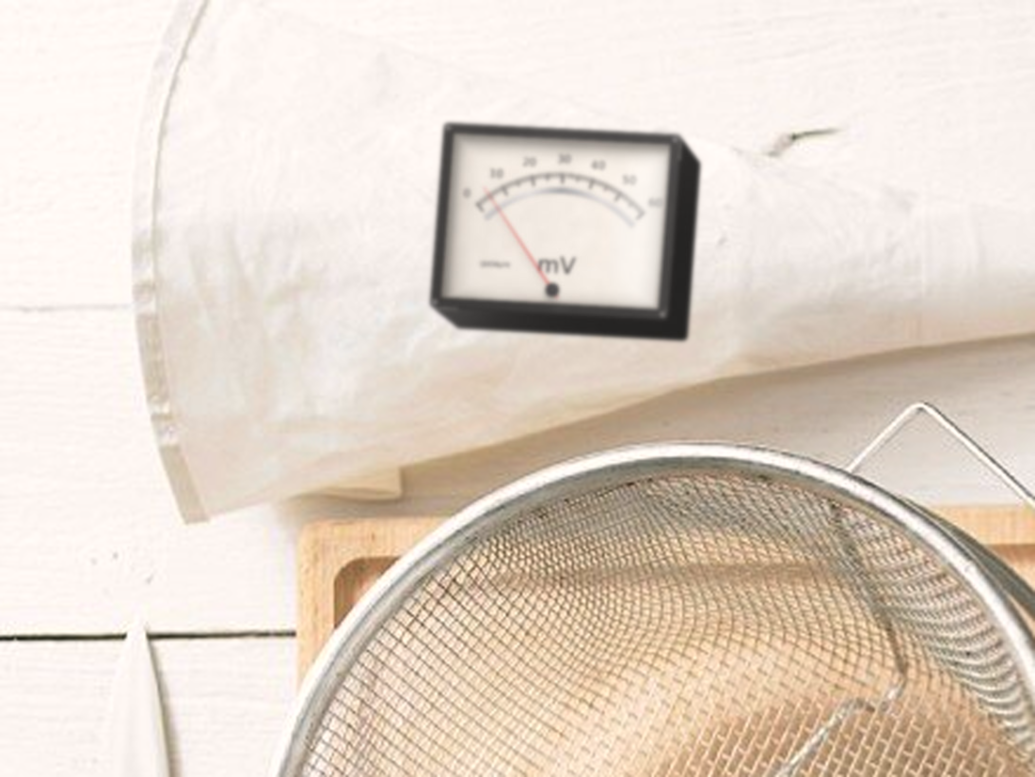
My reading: {"value": 5, "unit": "mV"}
